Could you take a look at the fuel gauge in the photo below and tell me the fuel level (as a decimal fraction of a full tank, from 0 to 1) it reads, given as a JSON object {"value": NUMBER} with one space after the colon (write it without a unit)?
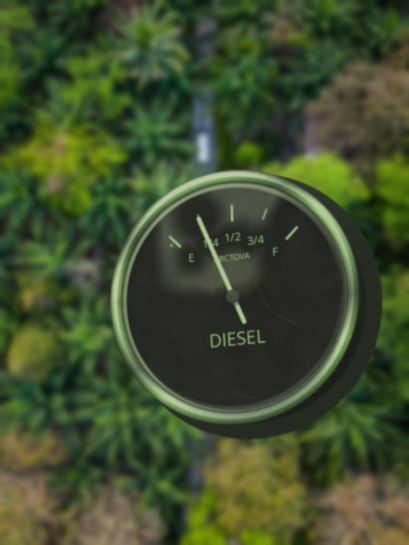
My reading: {"value": 0.25}
